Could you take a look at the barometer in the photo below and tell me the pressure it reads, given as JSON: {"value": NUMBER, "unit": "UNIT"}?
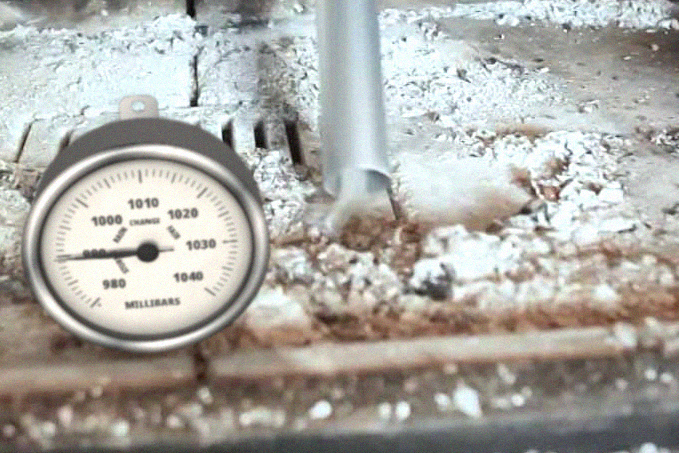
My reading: {"value": 990, "unit": "mbar"}
